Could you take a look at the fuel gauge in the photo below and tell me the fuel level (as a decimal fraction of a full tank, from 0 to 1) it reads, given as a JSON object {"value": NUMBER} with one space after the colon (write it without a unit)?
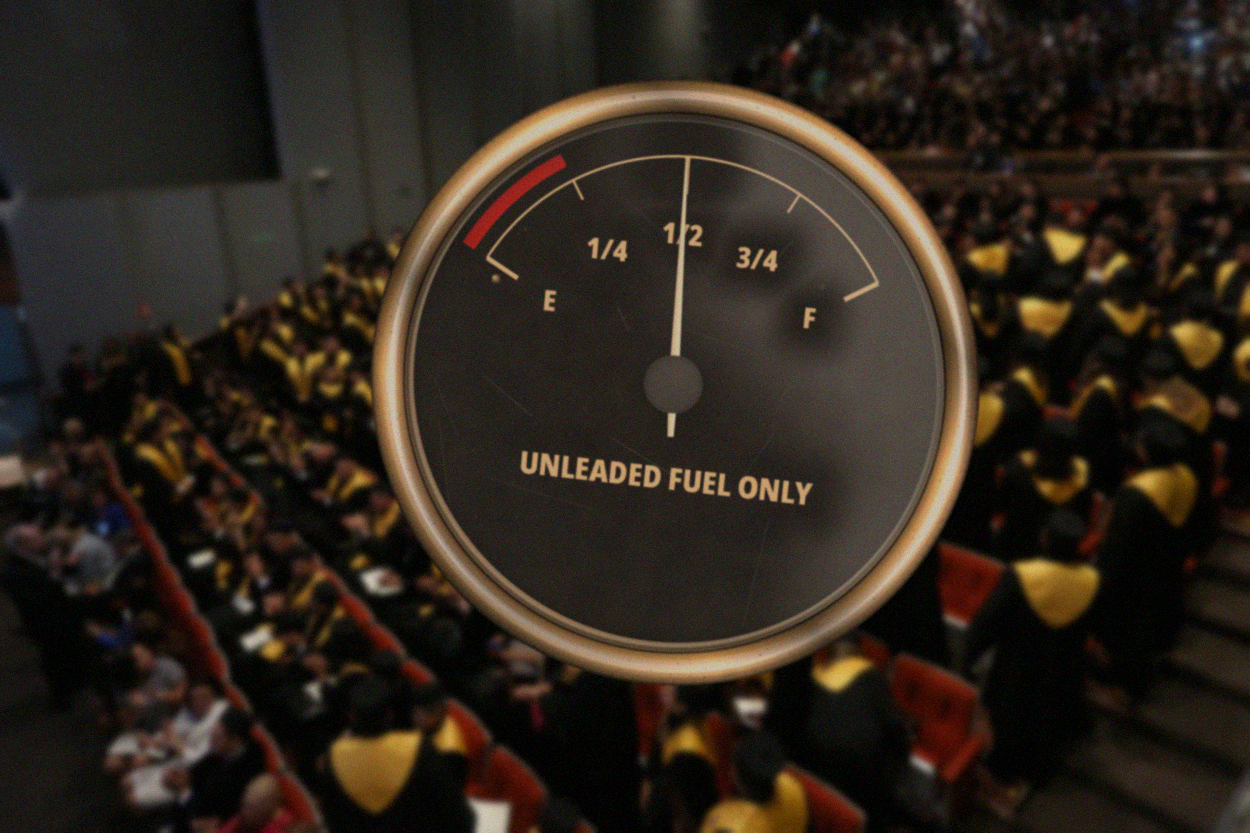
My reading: {"value": 0.5}
